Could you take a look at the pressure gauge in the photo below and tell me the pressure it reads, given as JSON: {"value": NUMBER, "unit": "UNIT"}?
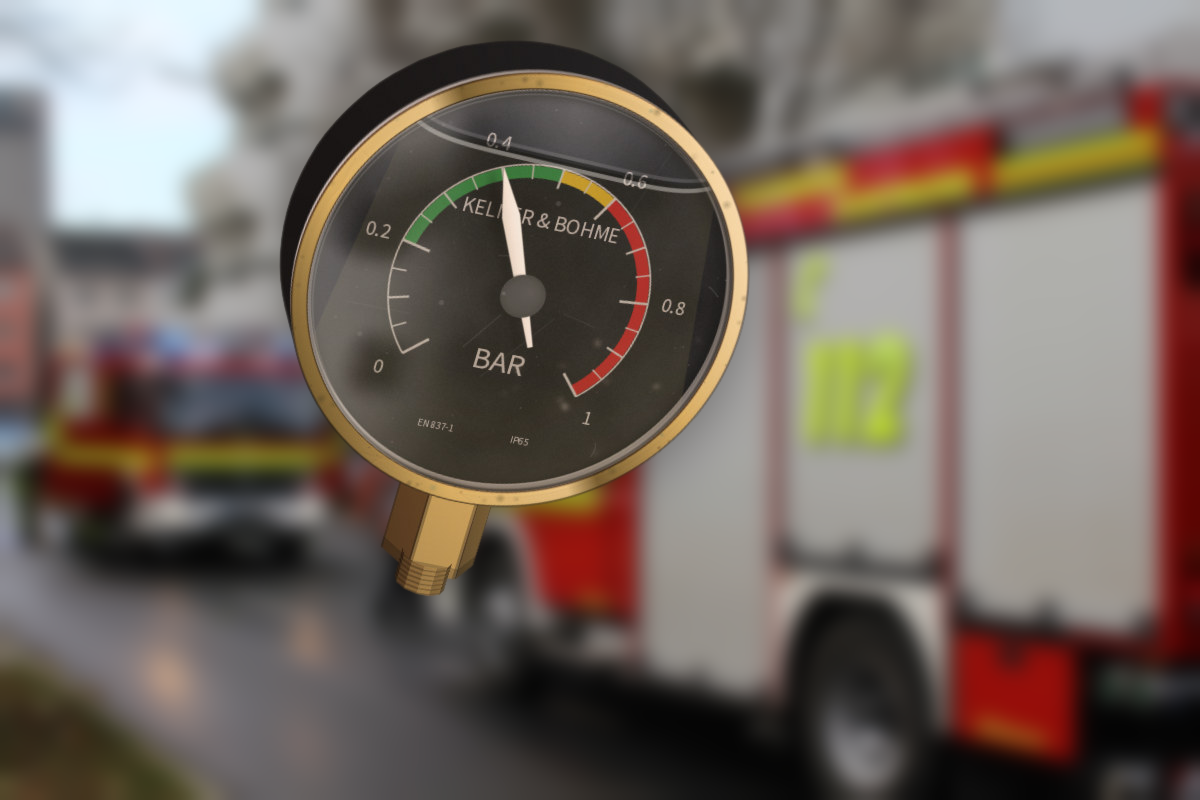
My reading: {"value": 0.4, "unit": "bar"}
